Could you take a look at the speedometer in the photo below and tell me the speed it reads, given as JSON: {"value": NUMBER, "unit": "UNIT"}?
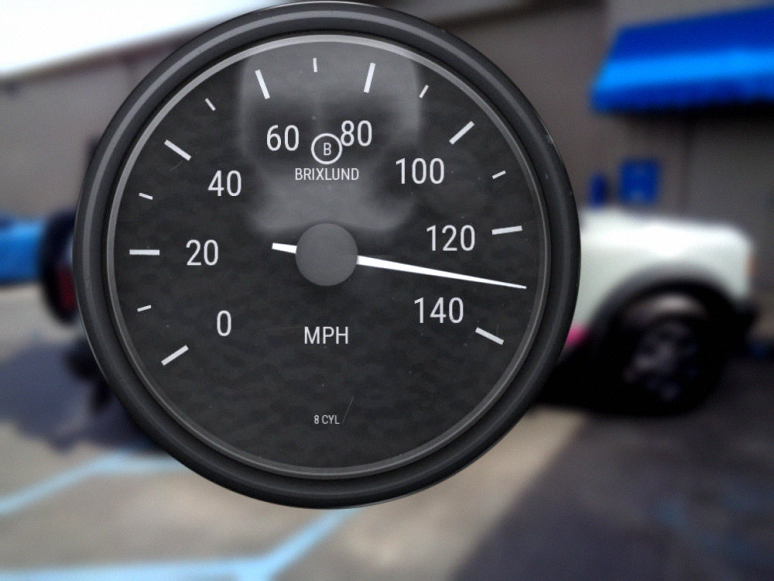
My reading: {"value": 130, "unit": "mph"}
